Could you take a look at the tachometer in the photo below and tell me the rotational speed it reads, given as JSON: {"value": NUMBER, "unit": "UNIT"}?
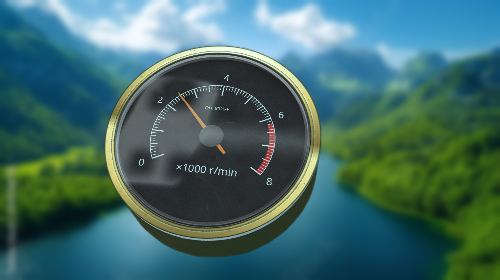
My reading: {"value": 2500, "unit": "rpm"}
